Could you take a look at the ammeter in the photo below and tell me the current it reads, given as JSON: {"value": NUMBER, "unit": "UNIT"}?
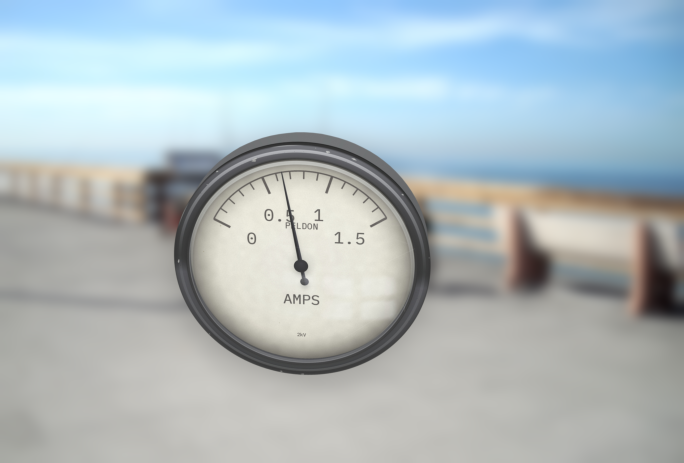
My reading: {"value": 0.65, "unit": "A"}
